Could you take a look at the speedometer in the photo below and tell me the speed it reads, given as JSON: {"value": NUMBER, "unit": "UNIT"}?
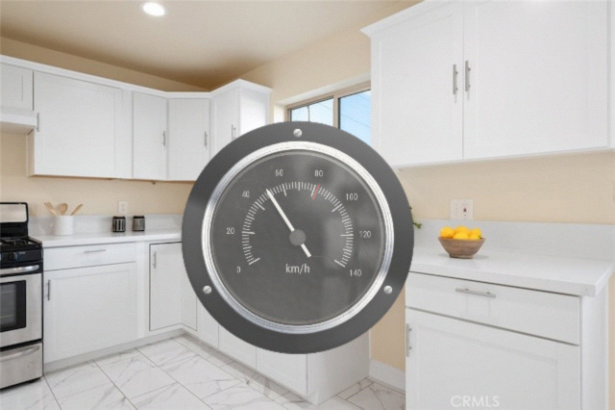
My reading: {"value": 50, "unit": "km/h"}
